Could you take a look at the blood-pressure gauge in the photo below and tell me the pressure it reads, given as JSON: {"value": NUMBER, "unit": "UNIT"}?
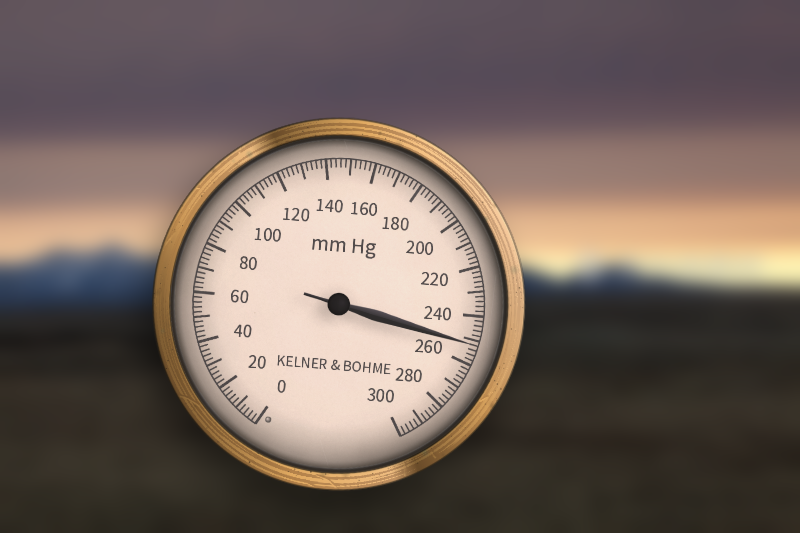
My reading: {"value": 252, "unit": "mmHg"}
